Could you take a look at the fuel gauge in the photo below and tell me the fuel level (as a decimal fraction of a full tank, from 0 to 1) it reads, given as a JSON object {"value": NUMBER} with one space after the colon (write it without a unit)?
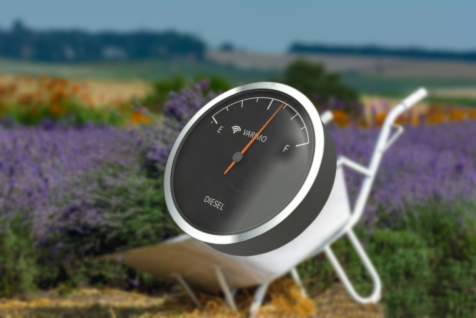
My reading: {"value": 0.625}
